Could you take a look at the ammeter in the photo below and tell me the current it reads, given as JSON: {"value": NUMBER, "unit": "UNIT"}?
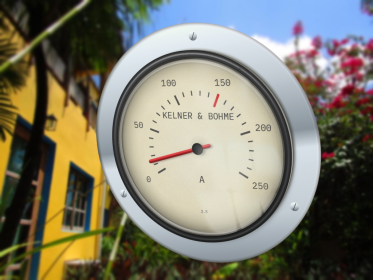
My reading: {"value": 15, "unit": "A"}
